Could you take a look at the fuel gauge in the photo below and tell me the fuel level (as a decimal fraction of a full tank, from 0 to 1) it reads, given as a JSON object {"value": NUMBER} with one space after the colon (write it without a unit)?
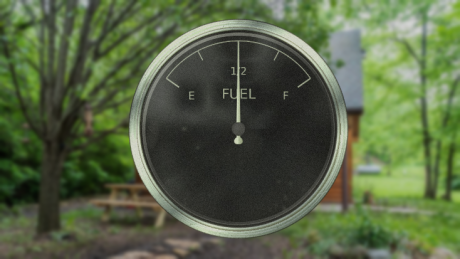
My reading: {"value": 0.5}
